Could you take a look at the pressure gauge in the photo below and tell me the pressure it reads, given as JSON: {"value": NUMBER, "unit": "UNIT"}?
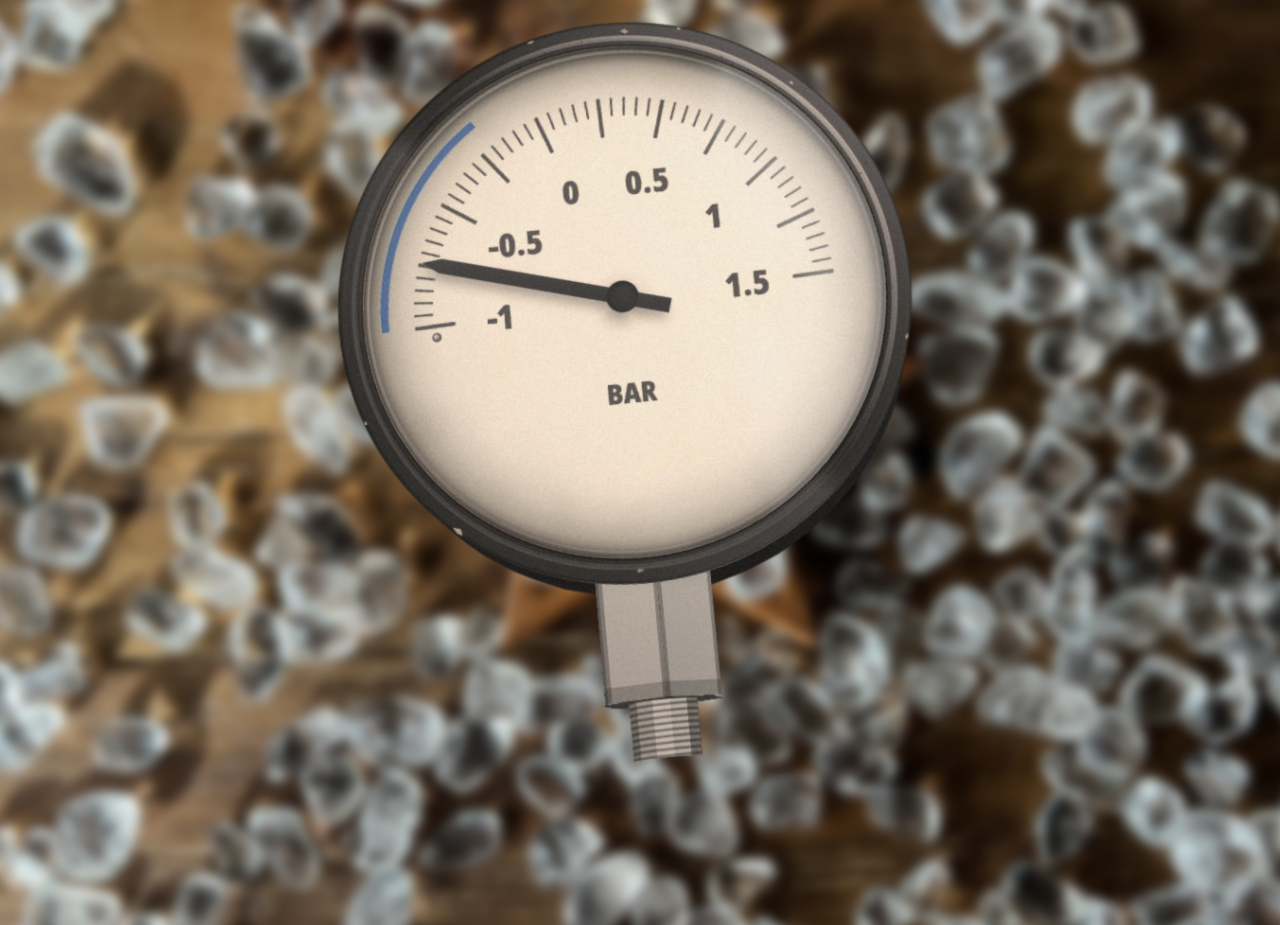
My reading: {"value": -0.75, "unit": "bar"}
